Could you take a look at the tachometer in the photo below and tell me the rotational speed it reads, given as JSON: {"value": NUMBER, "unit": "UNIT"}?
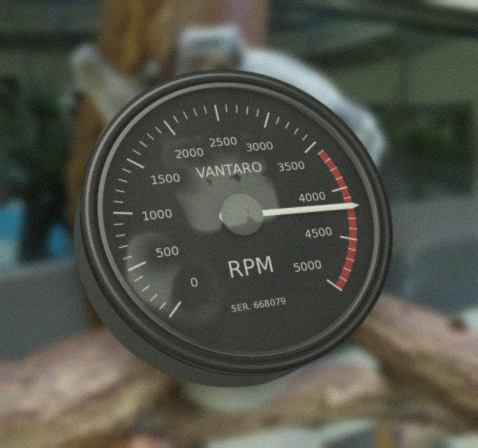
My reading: {"value": 4200, "unit": "rpm"}
